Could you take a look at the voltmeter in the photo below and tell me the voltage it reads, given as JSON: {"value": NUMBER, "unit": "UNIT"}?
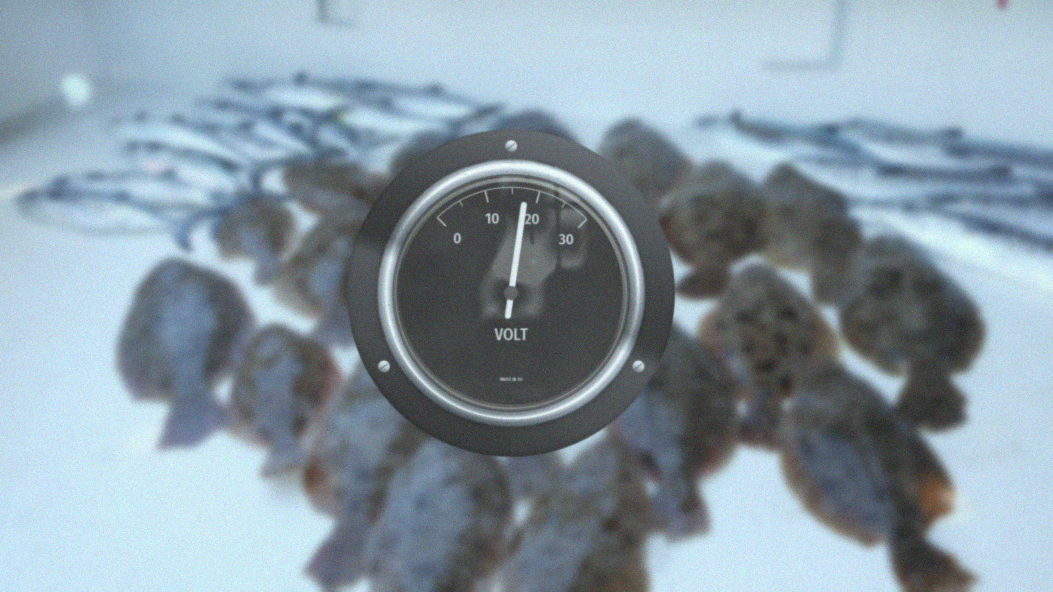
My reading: {"value": 17.5, "unit": "V"}
